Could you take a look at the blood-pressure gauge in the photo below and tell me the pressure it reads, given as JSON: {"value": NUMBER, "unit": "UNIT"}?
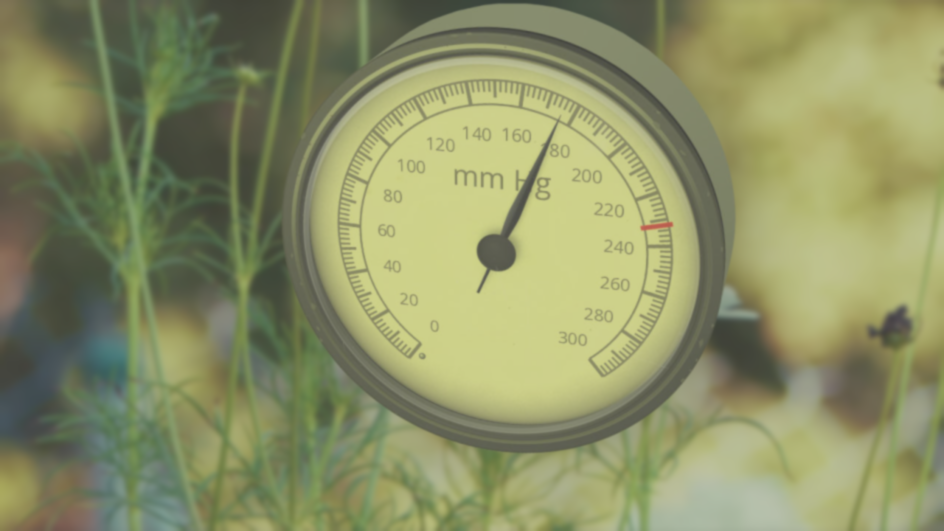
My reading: {"value": 176, "unit": "mmHg"}
